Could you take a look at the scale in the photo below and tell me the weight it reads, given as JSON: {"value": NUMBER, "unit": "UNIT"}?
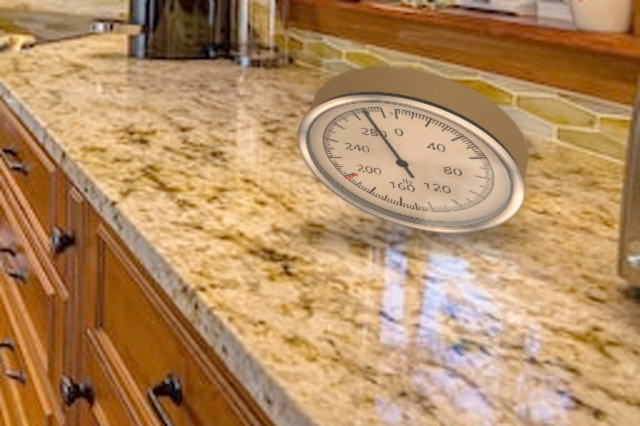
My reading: {"value": 290, "unit": "lb"}
